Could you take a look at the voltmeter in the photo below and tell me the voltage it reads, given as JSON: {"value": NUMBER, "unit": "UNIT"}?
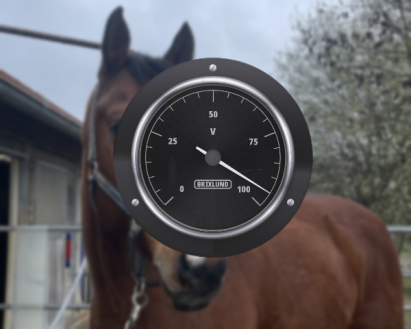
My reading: {"value": 95, "unit": "V"}
